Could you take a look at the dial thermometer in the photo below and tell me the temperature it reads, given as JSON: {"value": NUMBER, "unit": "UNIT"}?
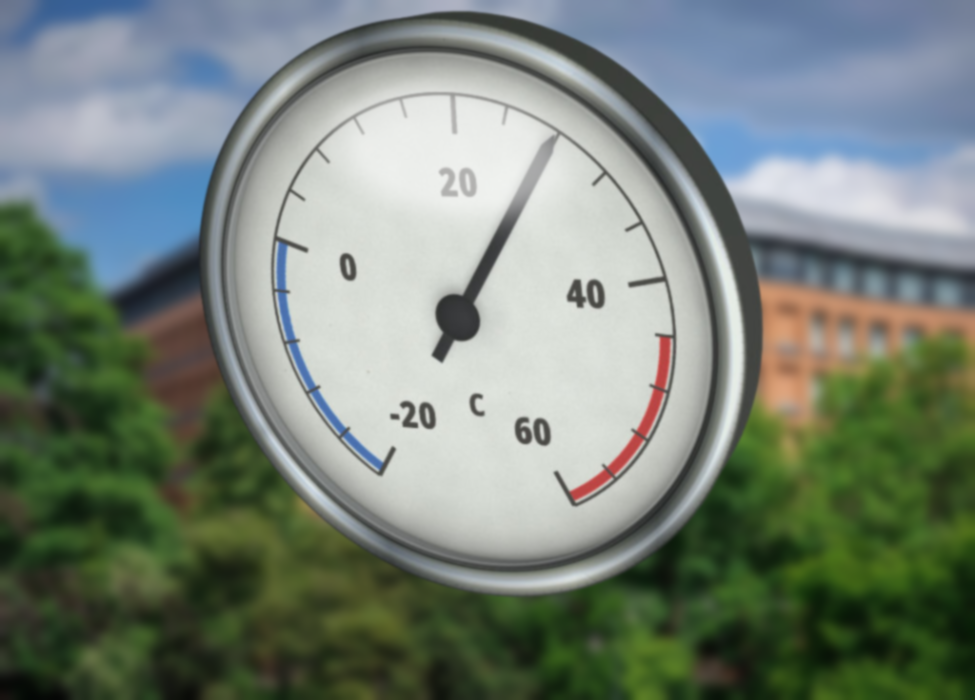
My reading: {"value": 28, "unit": "°C"}
